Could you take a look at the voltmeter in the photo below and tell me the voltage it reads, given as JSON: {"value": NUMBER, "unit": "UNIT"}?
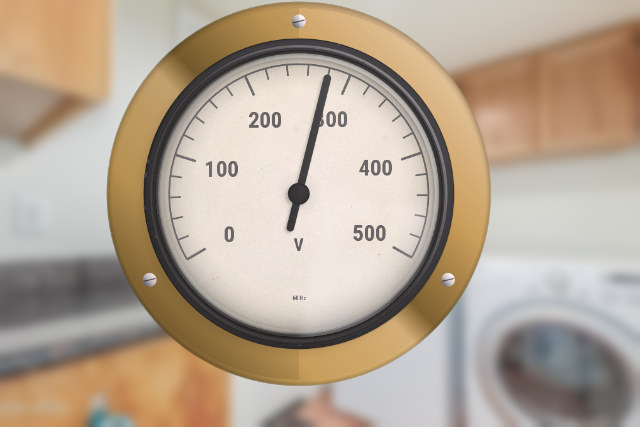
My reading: {"value": 280, "unit": "V"}
